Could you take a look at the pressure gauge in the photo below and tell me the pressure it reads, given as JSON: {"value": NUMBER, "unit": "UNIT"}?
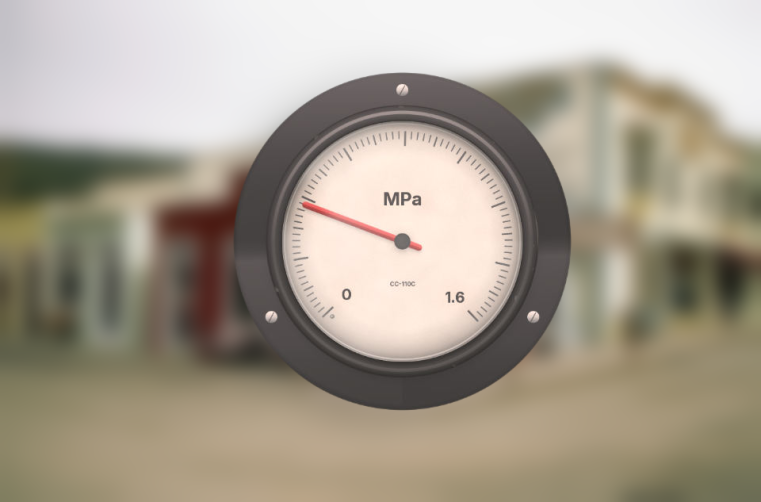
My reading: {"value": 0.38, "unit": "MPa"}
